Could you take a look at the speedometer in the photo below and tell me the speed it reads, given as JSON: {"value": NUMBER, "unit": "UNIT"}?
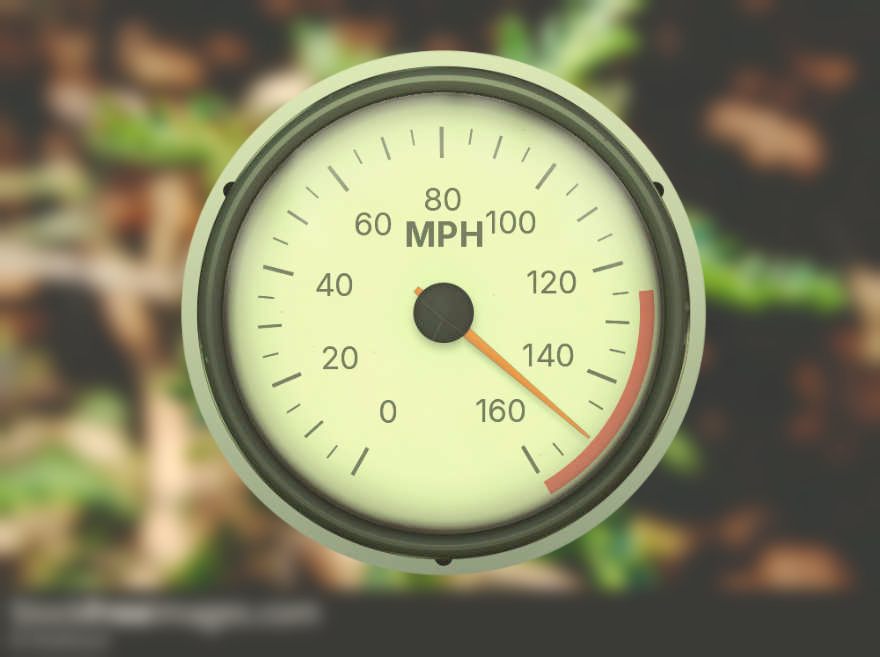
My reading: {"value": 150, "unit": "mph"}
